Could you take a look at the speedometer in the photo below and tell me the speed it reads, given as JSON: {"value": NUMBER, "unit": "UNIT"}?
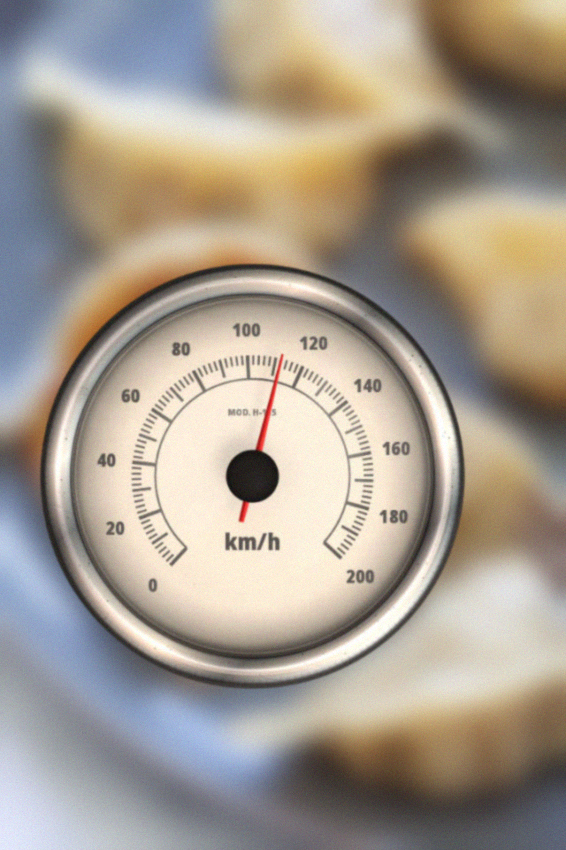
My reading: {"value": 112, "unit": "km/h"}
